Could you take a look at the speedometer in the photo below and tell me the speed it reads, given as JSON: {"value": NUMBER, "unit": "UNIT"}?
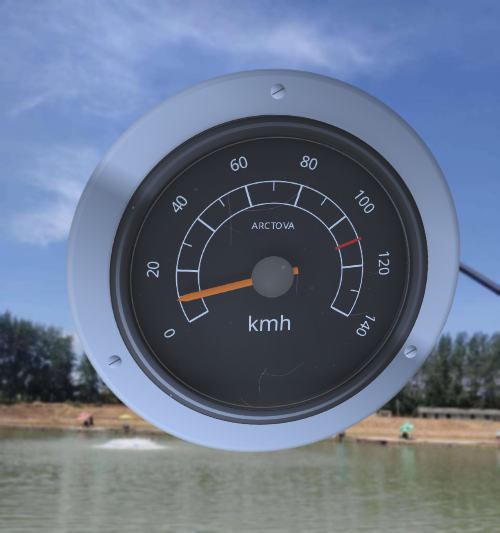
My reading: {"value": 10, "unit": "km/h"}
